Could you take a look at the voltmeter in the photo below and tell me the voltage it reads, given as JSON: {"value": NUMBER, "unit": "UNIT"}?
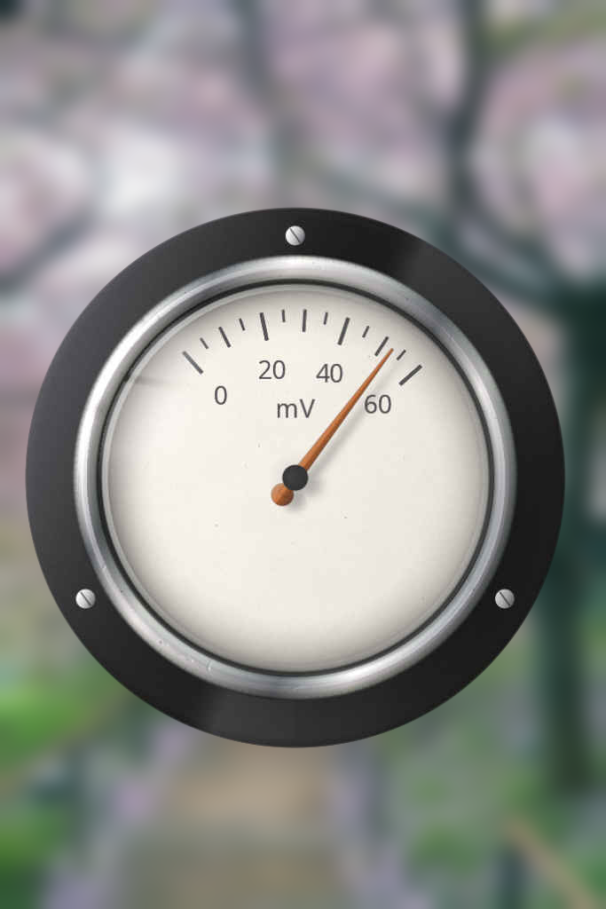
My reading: {"value": 52.5, "unit": "mV"}
